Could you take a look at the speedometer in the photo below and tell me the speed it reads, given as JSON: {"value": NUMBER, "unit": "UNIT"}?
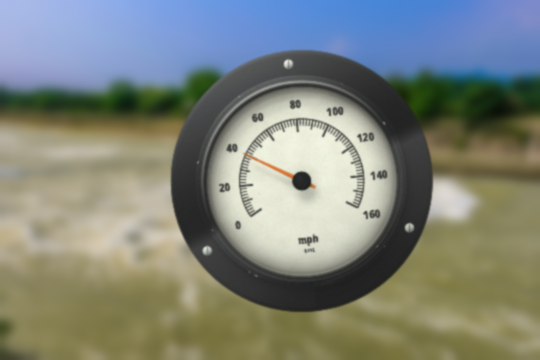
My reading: {"value": 40, "unit": "mph"}
